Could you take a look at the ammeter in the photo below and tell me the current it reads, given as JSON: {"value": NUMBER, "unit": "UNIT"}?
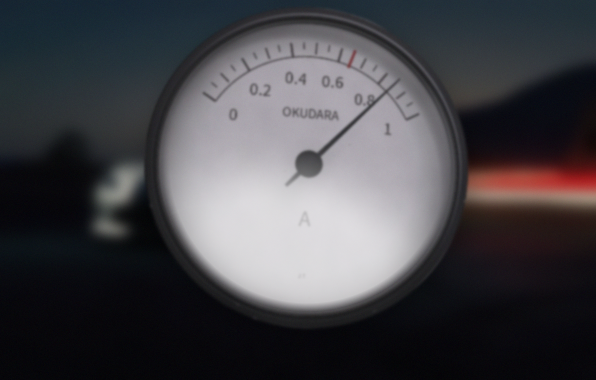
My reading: {"value": 0.85, "unit": "A"}
